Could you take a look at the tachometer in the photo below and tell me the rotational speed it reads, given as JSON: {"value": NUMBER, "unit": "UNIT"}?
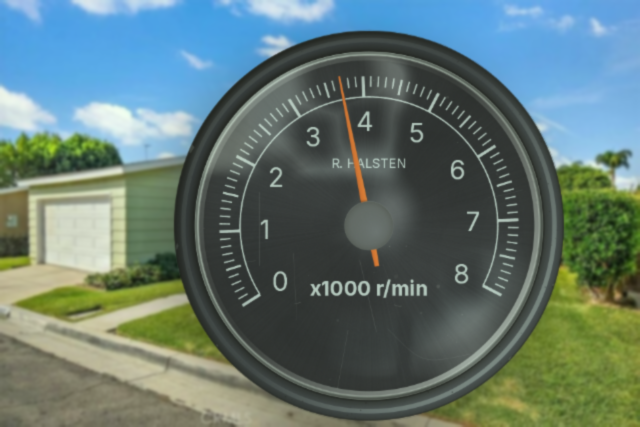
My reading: {"value": 3700, "unit": "rpm"}
